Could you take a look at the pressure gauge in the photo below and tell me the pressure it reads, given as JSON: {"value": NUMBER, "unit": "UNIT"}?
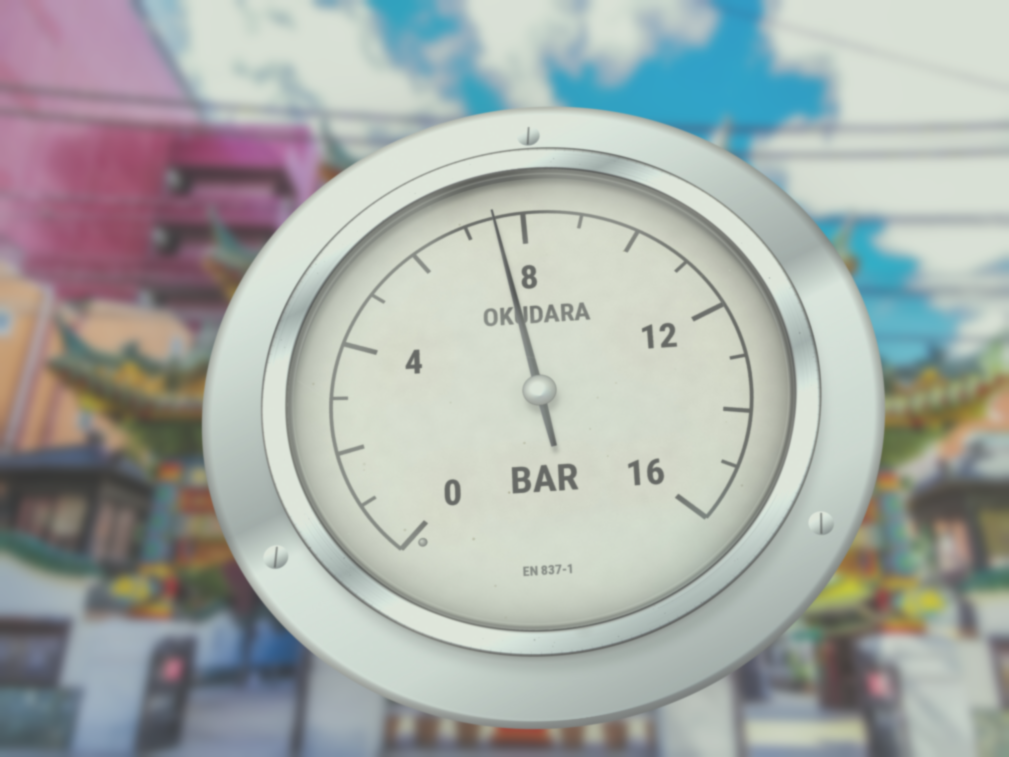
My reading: {"value": 7.5, "unit": "bar"}
